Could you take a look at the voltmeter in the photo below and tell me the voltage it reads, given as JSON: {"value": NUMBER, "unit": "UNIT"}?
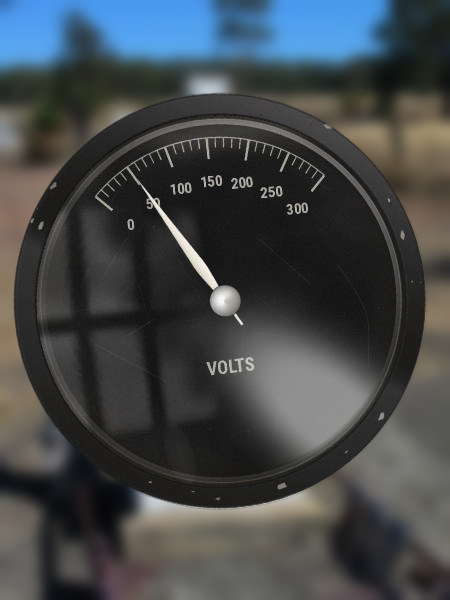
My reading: {"value": 50, "unit": "V"}
